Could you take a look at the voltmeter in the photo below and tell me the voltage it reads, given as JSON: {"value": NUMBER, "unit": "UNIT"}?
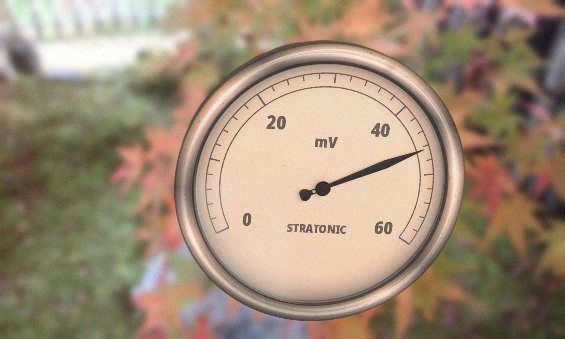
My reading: {"value": 46, "unit": "mV"}
